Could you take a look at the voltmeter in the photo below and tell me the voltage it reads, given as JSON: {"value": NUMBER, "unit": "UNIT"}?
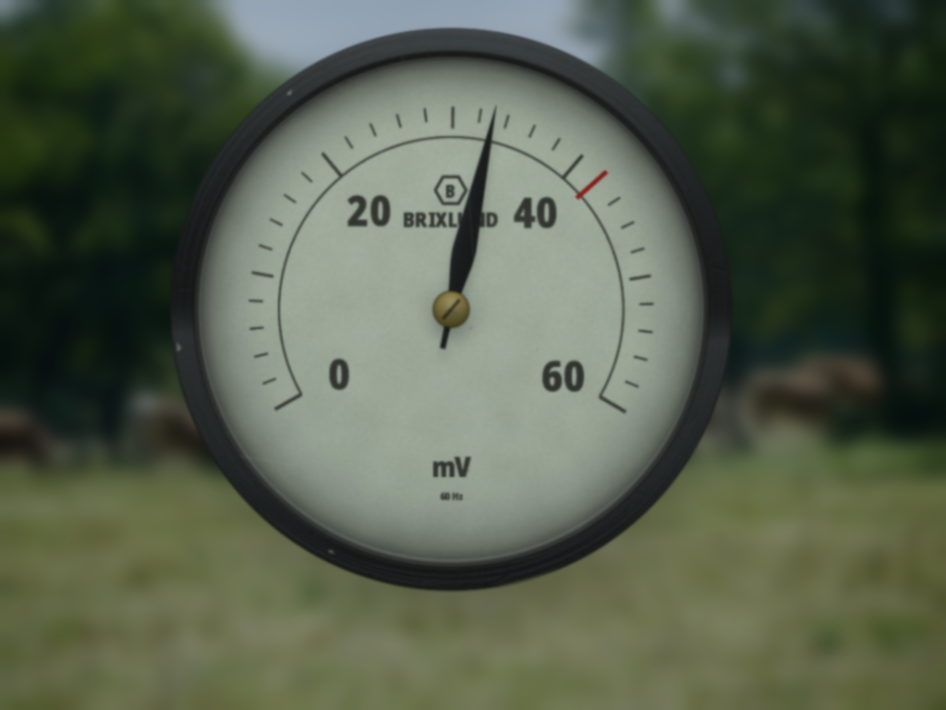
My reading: {"value": 33, "unit": "mV"}
